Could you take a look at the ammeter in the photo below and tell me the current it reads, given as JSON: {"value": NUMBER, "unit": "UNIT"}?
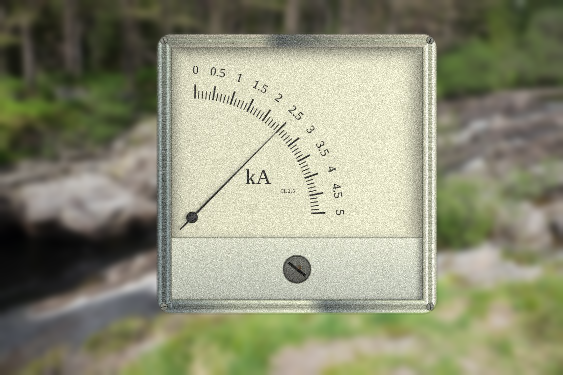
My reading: {"value": 2.5, "unit": "kA"}
